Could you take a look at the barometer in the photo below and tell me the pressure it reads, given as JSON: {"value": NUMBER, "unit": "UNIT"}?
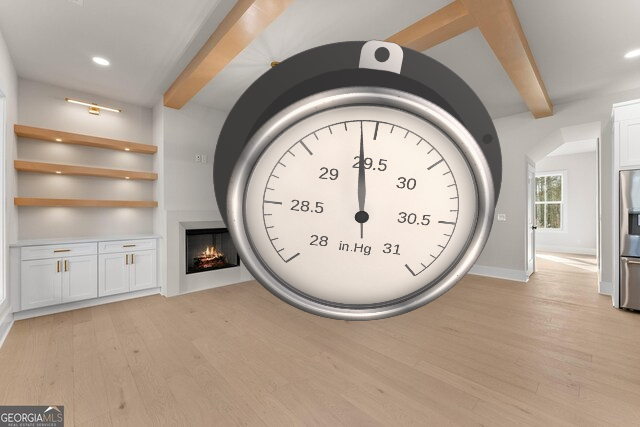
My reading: {"value": 29.4, "unit": "inHg"}
